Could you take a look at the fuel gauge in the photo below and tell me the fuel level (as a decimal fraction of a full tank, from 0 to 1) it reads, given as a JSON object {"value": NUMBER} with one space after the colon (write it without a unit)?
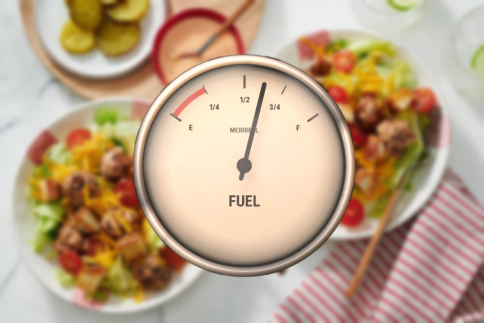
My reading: {"value": 0.625}
